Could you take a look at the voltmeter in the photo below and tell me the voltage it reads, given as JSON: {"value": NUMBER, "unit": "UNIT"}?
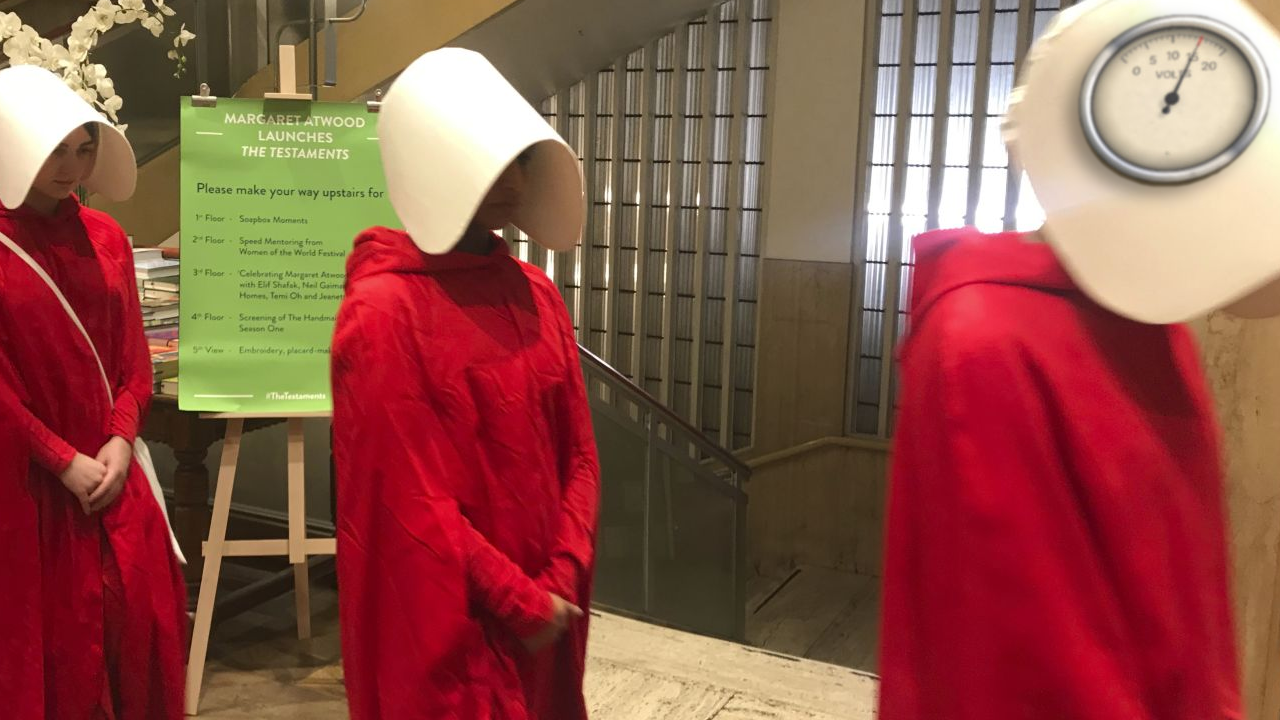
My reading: {"value": 15, "unit": "V"}
